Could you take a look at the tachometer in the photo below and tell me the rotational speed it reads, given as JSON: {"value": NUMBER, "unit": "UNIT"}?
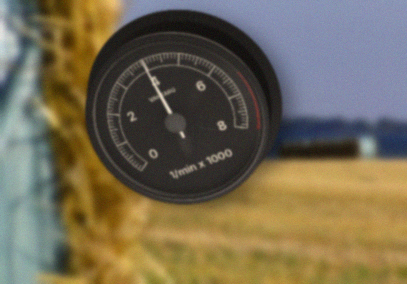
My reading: {"value": 4000, "unit": "rpm"}
